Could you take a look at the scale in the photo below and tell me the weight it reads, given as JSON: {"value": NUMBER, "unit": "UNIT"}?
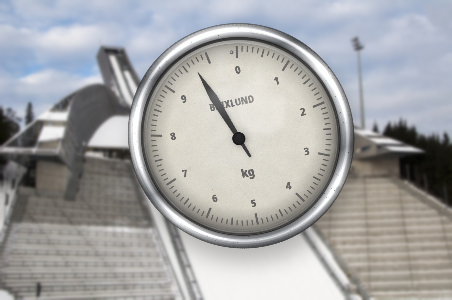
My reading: {"value": 9.7, "unit": "kg"}
